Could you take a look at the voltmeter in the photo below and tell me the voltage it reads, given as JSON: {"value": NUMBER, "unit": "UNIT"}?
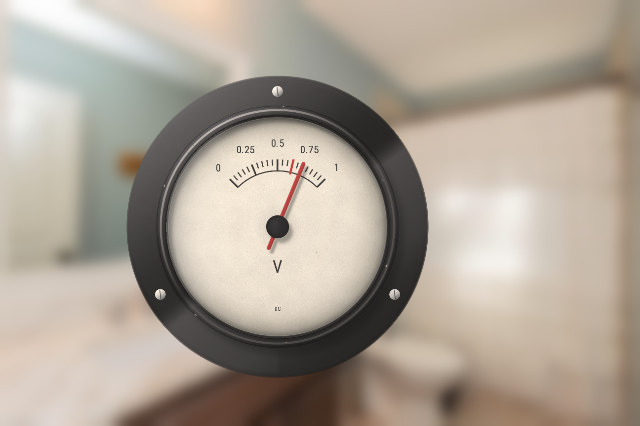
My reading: {"value": 0.75, "unit": "V"}
